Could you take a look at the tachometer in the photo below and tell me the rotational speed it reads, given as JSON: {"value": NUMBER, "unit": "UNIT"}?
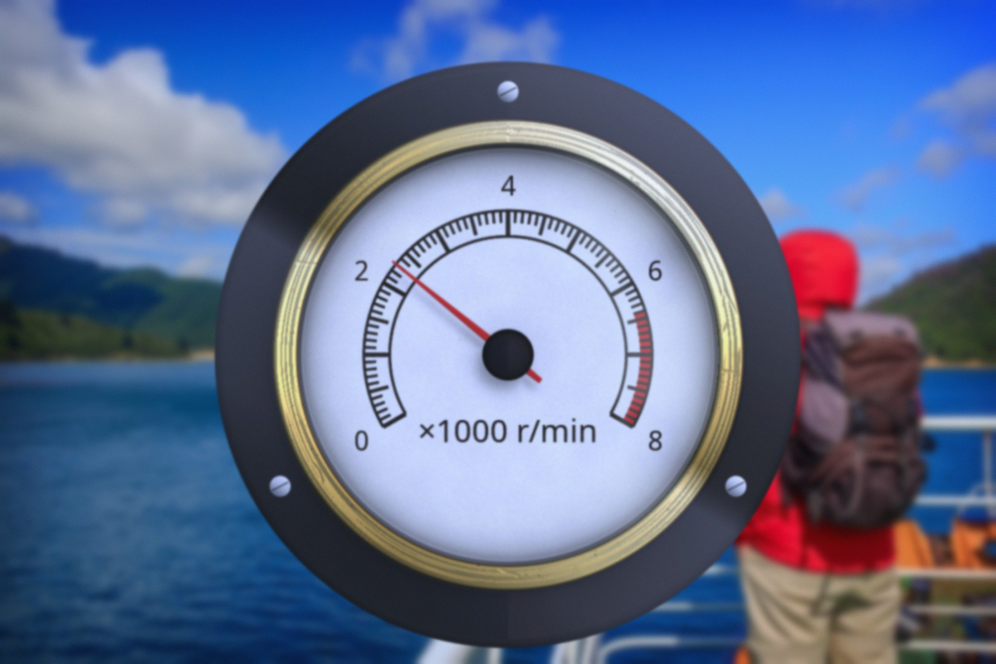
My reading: {"value": 2300, "unit": "rpm"}
